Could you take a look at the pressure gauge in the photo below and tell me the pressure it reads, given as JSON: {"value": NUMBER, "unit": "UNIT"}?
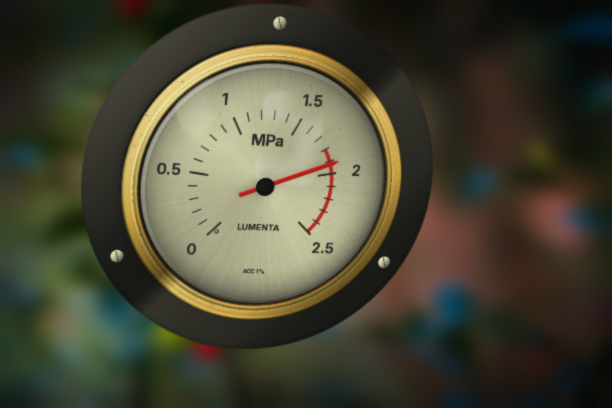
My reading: {"value": 1.9, "unit": "MPa"}
